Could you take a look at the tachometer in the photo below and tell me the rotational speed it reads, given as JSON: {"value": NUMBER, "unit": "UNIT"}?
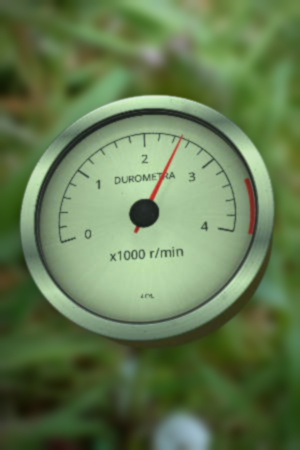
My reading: {"value": 2500, "unit": "rpm"}
